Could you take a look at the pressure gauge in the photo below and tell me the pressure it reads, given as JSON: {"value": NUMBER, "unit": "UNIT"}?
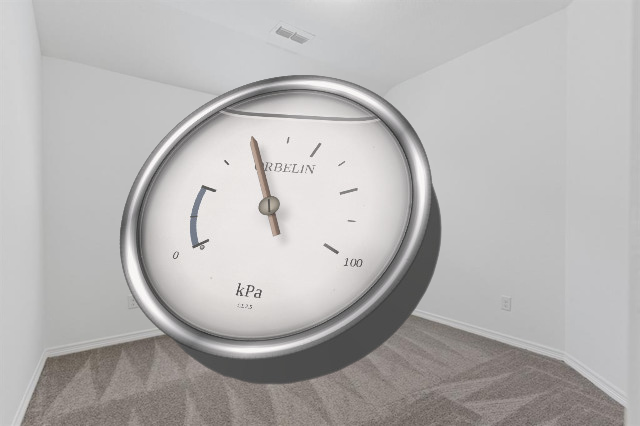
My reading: {"value": 40, "unit": "kPa"}
